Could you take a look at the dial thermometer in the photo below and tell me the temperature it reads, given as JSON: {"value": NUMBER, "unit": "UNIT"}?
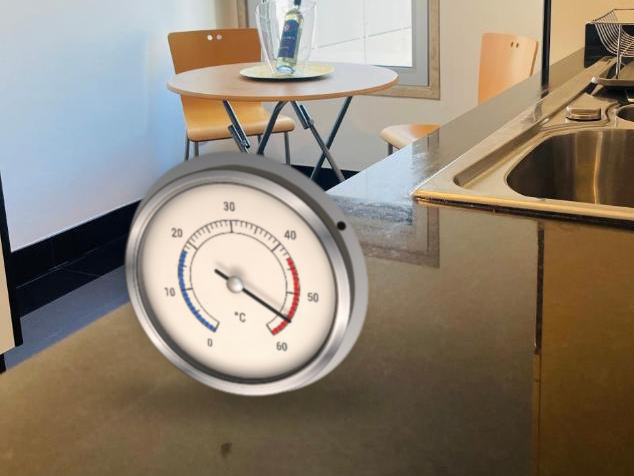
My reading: {"value": 55, "unit": "°C"}
